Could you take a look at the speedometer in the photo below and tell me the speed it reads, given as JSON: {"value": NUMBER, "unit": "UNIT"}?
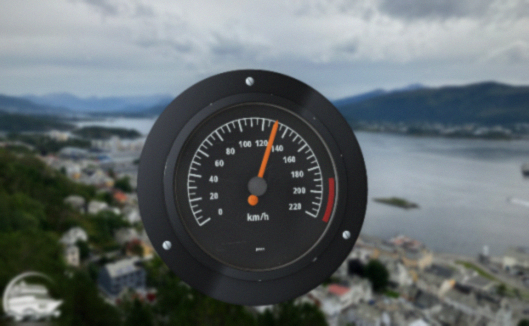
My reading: {"value": 130, "unit": "km/h"}
